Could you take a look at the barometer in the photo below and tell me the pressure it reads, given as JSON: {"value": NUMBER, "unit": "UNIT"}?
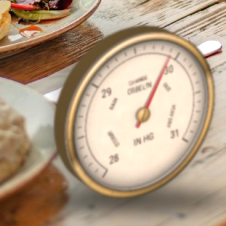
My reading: {"value": 29.9, "unit": "inHg"}
